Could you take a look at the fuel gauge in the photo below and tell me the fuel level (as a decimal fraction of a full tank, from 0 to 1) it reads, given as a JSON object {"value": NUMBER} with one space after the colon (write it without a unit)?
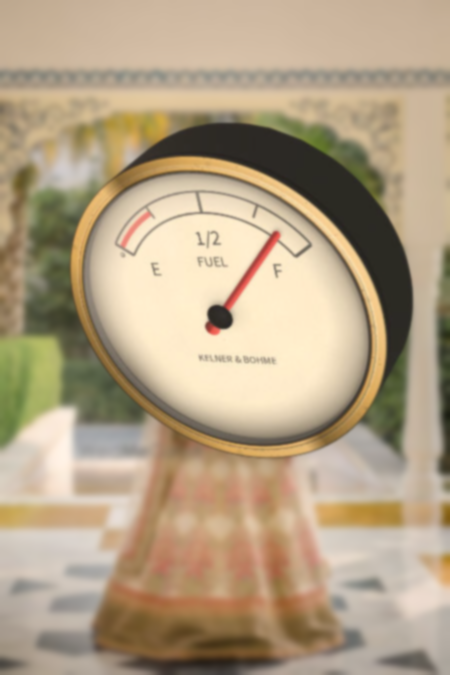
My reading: {"value": 0.875}
